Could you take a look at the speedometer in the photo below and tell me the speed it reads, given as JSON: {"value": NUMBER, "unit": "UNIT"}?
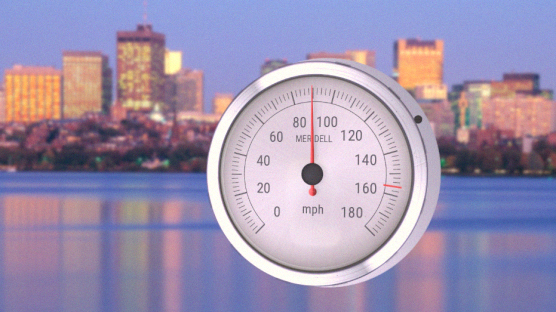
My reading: {"value": 90, "unit": "mph"}
